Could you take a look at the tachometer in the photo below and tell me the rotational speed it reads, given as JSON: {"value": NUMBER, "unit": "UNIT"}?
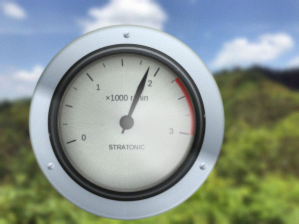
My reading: {"value": 1875, "unit": "rpm"}
